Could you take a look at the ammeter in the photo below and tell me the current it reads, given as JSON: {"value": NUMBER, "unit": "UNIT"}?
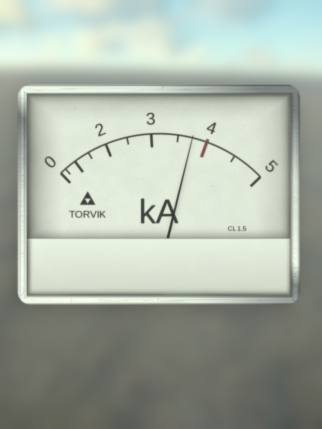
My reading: {"value": 3.75, "unit": "kA"}
